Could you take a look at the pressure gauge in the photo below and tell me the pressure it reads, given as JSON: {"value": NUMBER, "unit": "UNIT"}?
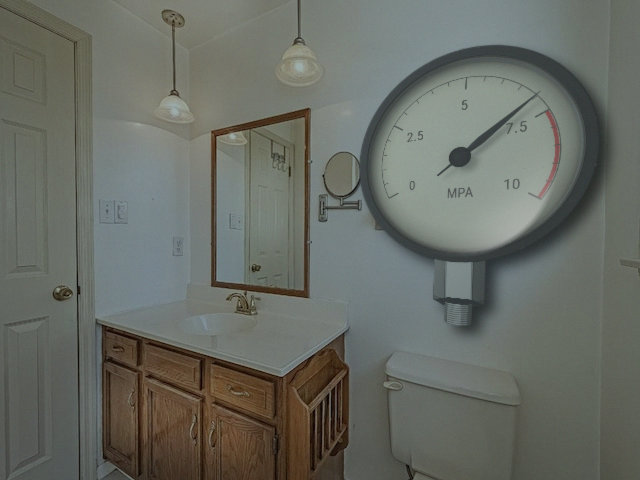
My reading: {"value": 7, "unit": "MPa"}
